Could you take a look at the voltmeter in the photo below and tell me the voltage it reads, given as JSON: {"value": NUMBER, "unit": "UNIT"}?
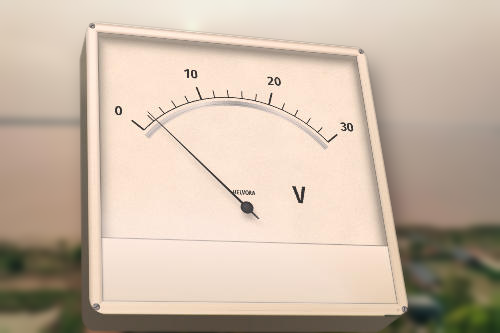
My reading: {"value": 2, "unit": "V"}
